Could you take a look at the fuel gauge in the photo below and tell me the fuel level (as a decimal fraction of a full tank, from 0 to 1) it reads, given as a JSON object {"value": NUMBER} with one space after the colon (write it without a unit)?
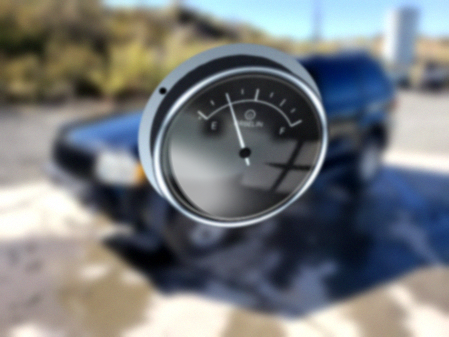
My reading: {"value": 0.25}
